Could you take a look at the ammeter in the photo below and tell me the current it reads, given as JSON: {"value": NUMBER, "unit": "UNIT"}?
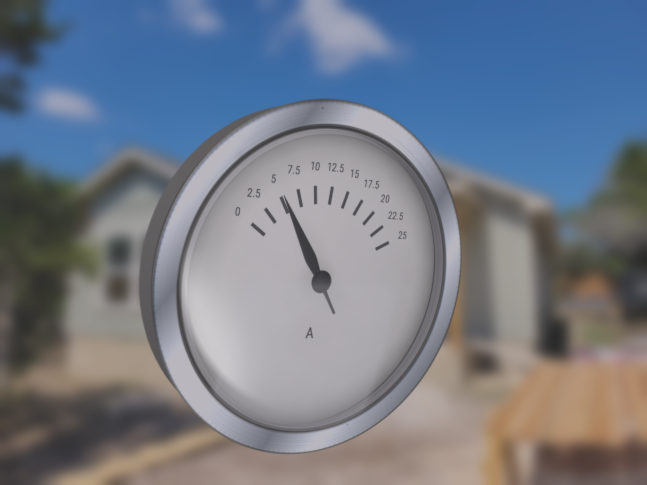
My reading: {"value": 5, "unit": "A"}
